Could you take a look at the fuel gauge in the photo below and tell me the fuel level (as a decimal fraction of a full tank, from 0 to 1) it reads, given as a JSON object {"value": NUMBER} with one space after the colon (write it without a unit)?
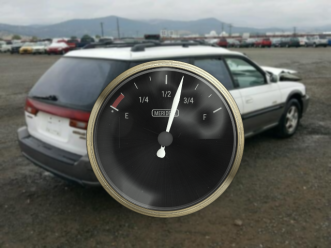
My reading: {"value": 0.625}
